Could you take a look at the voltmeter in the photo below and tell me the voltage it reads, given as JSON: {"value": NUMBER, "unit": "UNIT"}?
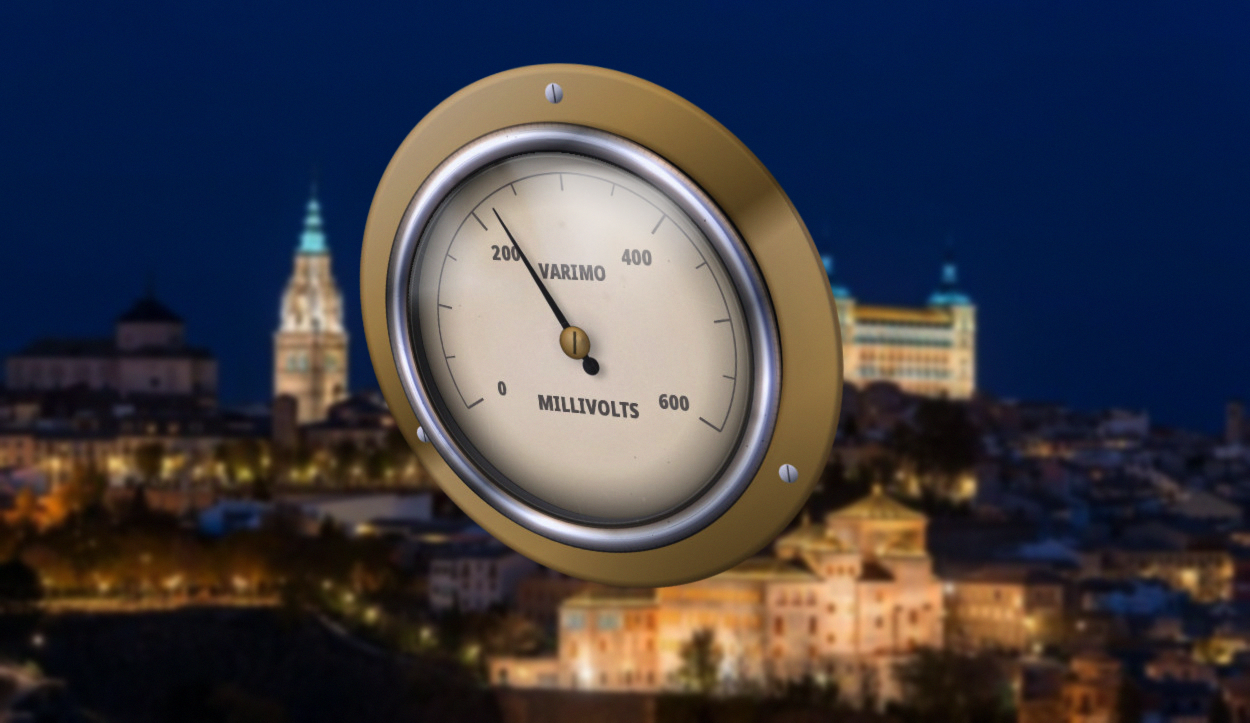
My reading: {"value": 225, "unit": "mV"}
